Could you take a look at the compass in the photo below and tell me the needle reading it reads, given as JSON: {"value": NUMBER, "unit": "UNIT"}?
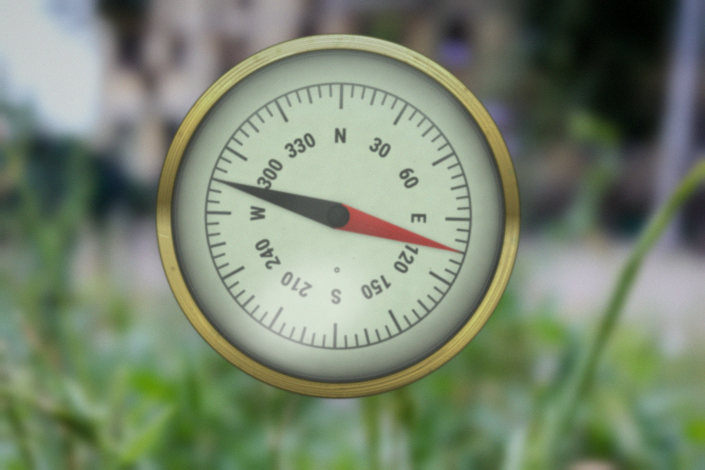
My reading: {"value": 105, "unit": "°"}
